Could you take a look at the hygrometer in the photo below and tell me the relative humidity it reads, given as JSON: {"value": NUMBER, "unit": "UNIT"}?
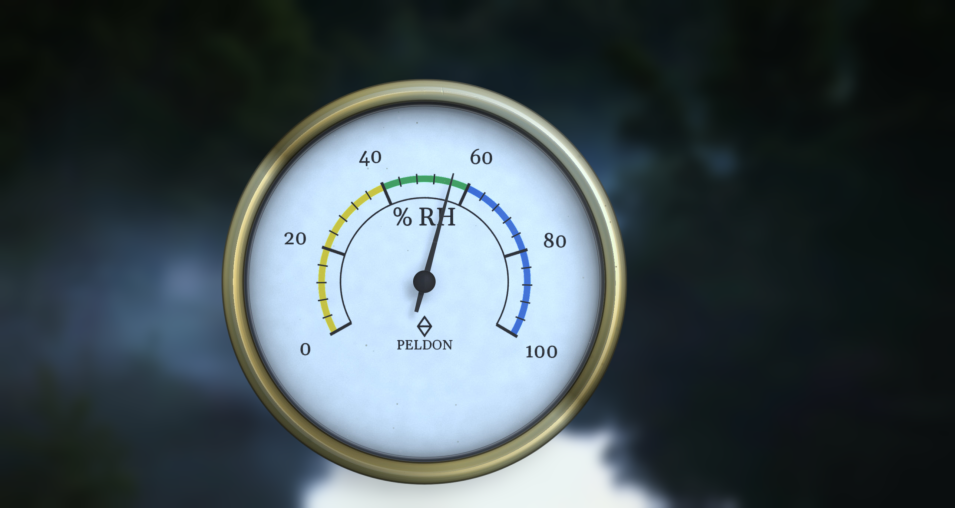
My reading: {"value": 56, "unit": "%"}
